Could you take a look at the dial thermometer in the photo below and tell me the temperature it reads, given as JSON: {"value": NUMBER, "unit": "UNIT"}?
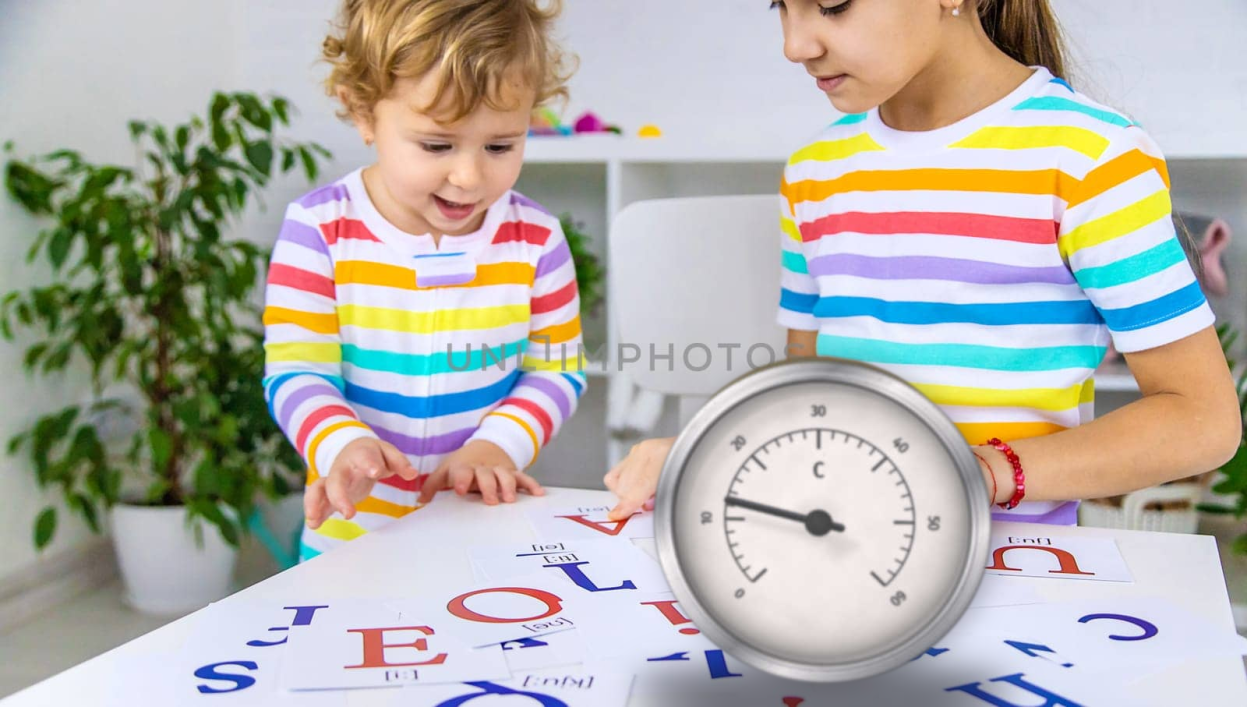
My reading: {"value": 13, "unit": "°C"}
